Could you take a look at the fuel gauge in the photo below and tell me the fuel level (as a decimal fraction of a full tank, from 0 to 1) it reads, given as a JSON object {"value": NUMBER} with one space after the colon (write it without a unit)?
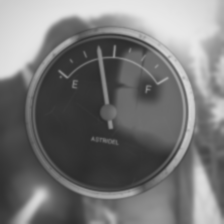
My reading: {"value": 0.375}
